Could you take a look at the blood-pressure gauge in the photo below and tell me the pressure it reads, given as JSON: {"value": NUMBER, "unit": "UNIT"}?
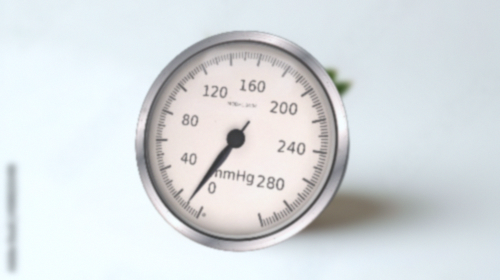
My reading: {"value": 10, "unit": "mmHg"}
